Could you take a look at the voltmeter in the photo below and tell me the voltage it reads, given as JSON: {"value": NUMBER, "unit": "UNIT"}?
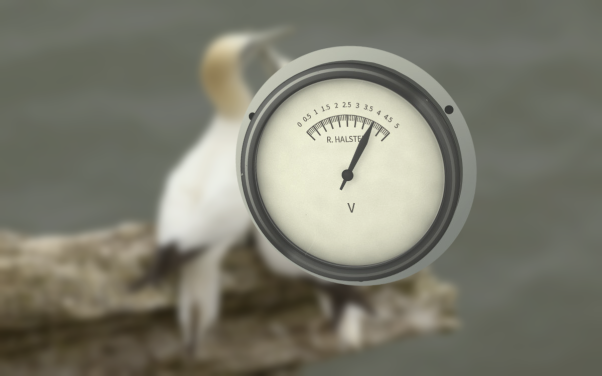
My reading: {"value": 4, "unit": "V"}
